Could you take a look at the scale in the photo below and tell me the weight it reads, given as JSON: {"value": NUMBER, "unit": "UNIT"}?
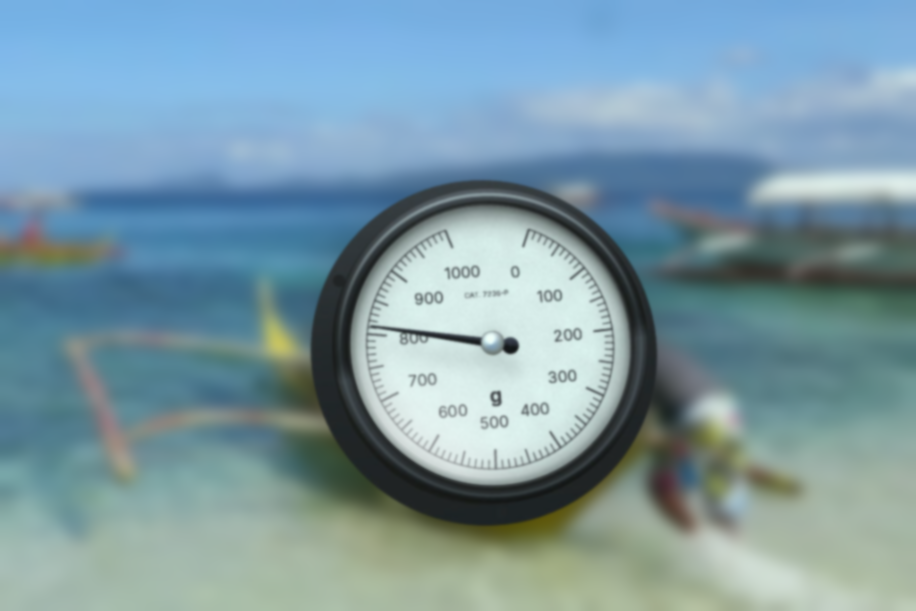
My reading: {"value": 810, "unit": "g"}
